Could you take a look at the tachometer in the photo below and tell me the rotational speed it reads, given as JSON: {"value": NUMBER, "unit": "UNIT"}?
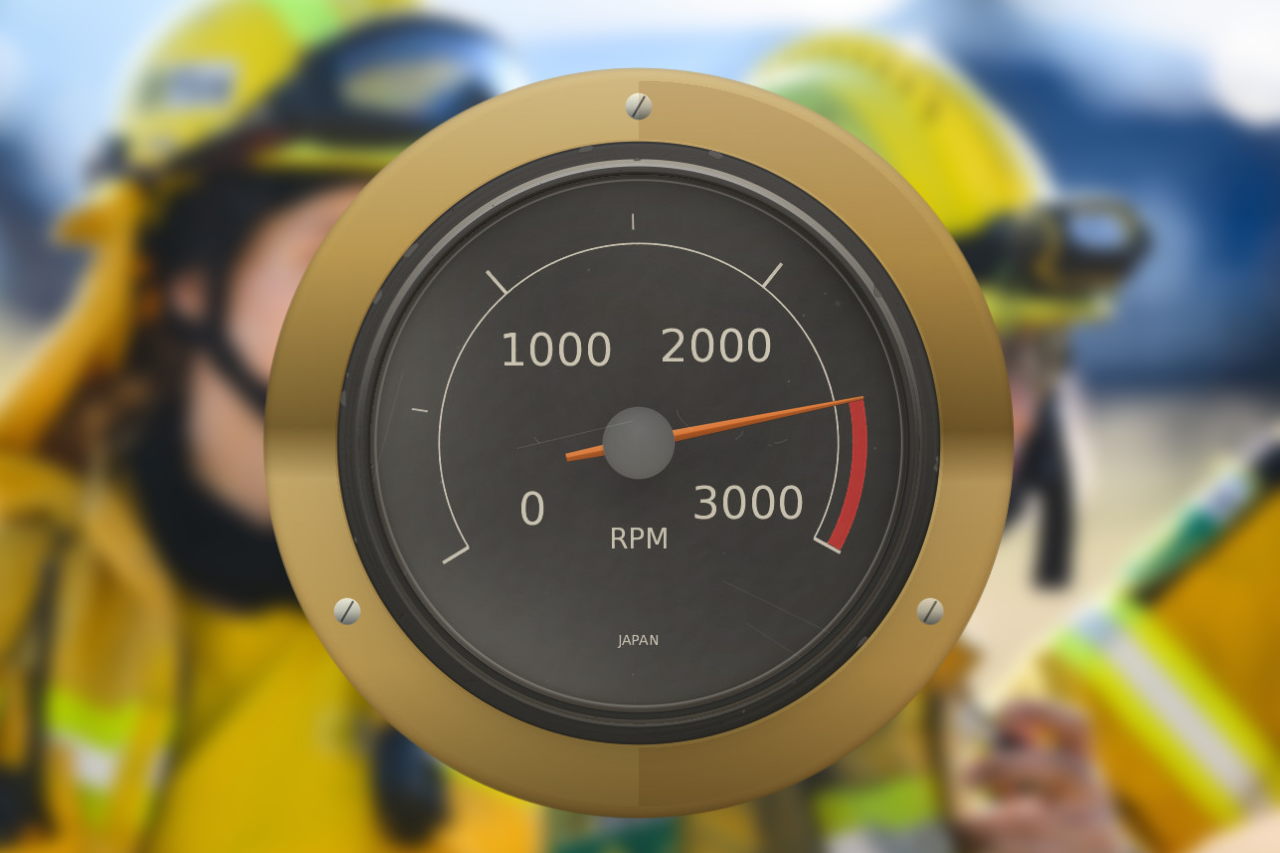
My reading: {"value": 2500, "unit": "rpm"}
